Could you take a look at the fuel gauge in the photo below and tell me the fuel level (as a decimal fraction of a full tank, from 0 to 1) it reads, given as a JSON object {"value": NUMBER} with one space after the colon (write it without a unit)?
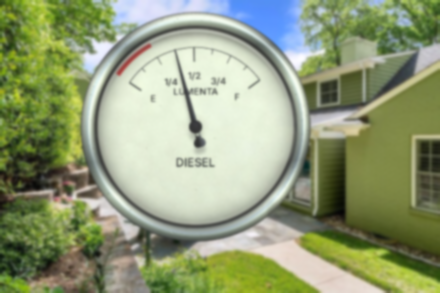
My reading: {"value": 0.375}
